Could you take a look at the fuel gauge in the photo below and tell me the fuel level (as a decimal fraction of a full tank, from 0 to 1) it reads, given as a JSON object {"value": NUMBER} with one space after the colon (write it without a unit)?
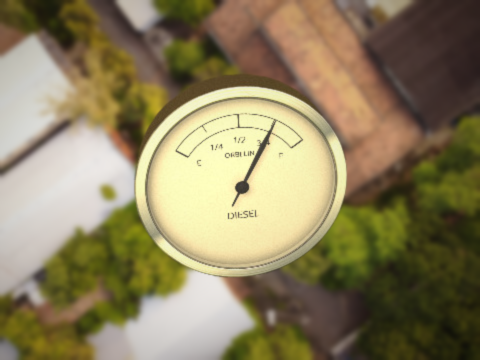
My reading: {"value": 0.75}
